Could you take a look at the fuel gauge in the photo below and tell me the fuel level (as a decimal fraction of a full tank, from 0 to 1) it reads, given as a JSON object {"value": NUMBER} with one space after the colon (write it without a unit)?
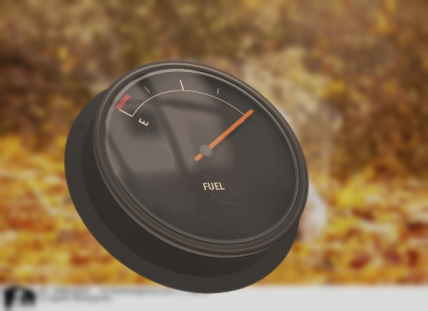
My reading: {"value": 1}
